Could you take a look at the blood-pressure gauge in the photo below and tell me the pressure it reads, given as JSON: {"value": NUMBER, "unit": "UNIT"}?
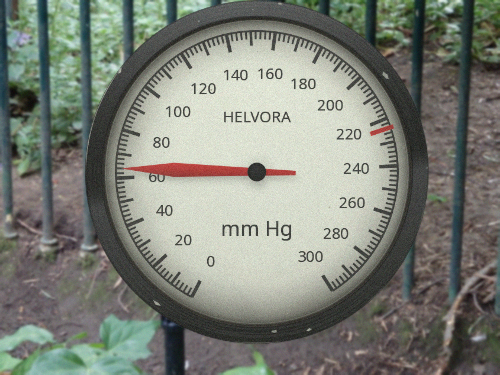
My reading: {"value": 64, "unit": "mmHg"}
